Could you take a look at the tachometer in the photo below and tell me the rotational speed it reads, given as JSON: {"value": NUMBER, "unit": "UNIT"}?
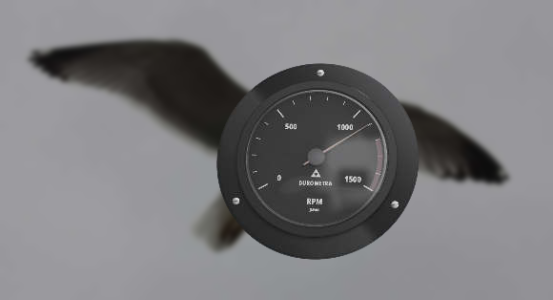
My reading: {"value": 1100, "unit": "rpm"}
